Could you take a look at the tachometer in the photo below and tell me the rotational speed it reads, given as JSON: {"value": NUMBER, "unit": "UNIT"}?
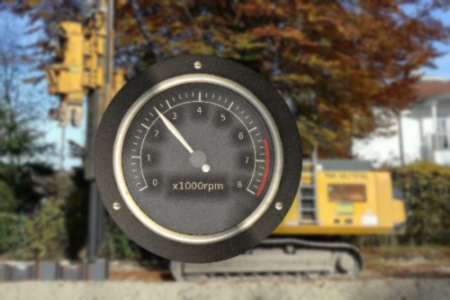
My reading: {"value": 2600, "unit": "rpm"}
